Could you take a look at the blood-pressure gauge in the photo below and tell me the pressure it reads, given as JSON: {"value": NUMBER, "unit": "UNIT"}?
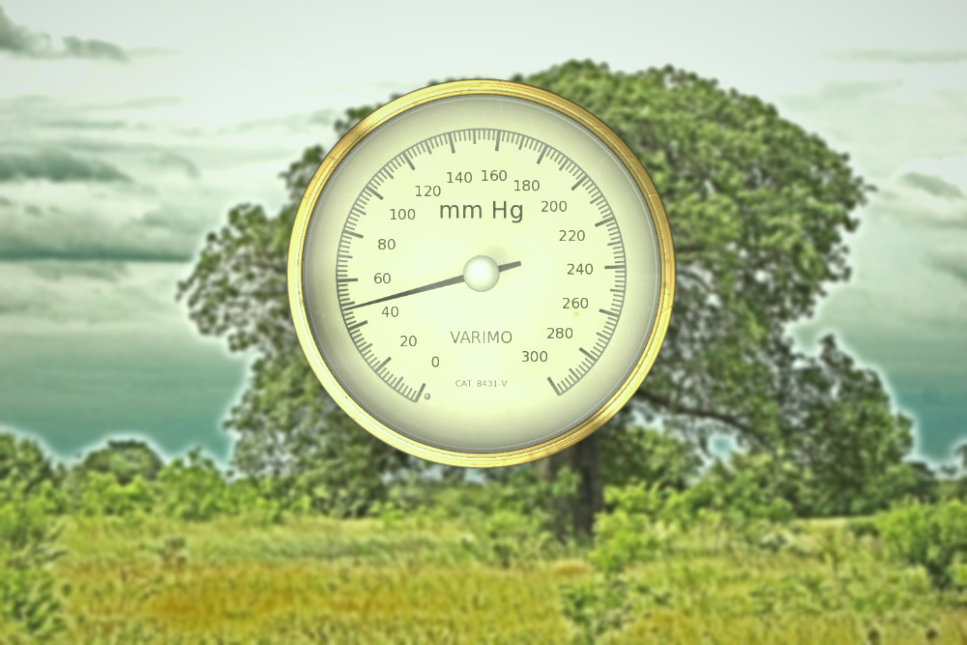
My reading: {"value": 48, "unit": "mmHg"}
